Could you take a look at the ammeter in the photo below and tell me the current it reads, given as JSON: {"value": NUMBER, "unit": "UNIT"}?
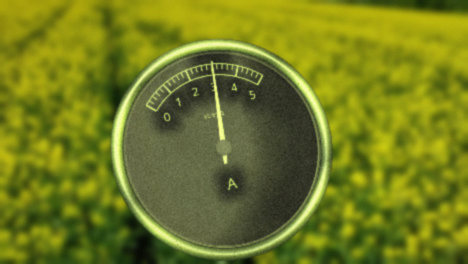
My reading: {"value": 3, "unit": "A"}
